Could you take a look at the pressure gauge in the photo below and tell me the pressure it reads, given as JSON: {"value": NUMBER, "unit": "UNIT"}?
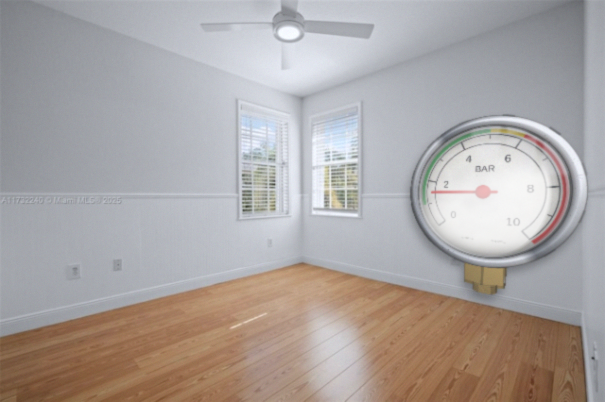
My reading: {"value": 1.5, "unit": "bar"}
